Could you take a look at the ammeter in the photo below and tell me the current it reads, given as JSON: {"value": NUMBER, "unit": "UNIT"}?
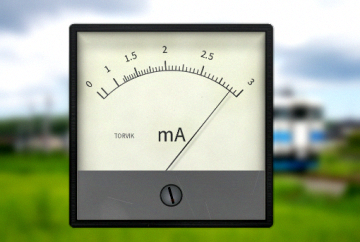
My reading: {"value": 2.9, "unit": "mA"}
